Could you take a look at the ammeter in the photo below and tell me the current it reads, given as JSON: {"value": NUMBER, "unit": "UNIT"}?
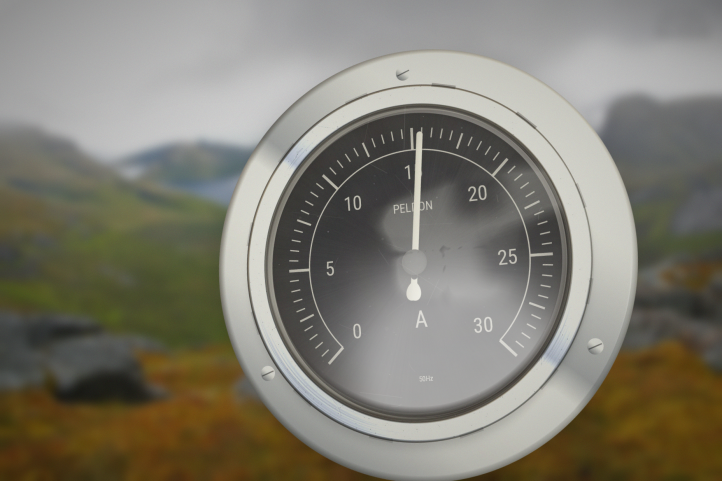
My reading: {"value": 15.5, "unit": "A"}
